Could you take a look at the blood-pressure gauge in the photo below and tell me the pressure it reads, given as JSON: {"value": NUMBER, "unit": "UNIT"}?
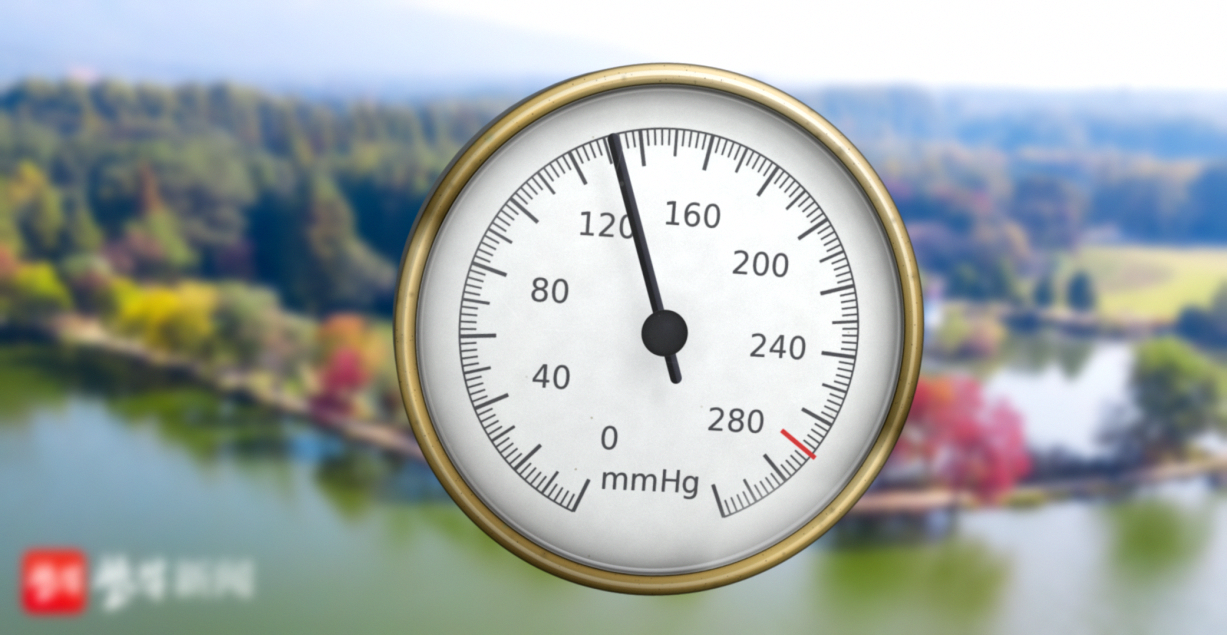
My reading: {"value": 132, "unit": "mmHg"}
